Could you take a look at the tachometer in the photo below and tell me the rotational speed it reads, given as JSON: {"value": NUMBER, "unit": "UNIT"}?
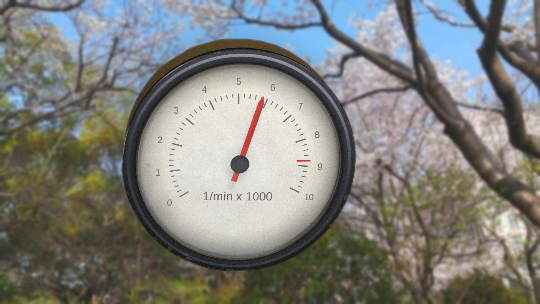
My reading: {"value": 5800, "unit": "rpm"}
